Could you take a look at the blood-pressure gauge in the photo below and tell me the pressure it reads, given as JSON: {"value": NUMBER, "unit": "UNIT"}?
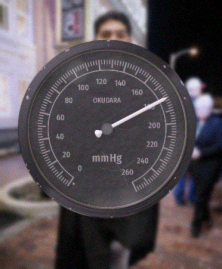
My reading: {"value": 180, "unit": "mmHg"}
